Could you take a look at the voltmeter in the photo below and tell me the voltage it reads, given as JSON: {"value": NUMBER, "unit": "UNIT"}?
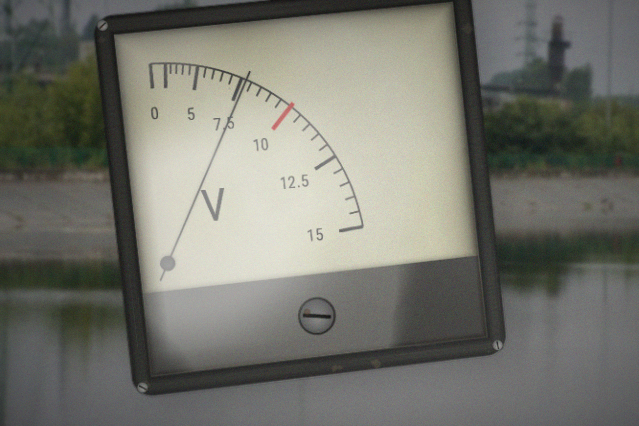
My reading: {"value": 7.75, "unit": "V"}
